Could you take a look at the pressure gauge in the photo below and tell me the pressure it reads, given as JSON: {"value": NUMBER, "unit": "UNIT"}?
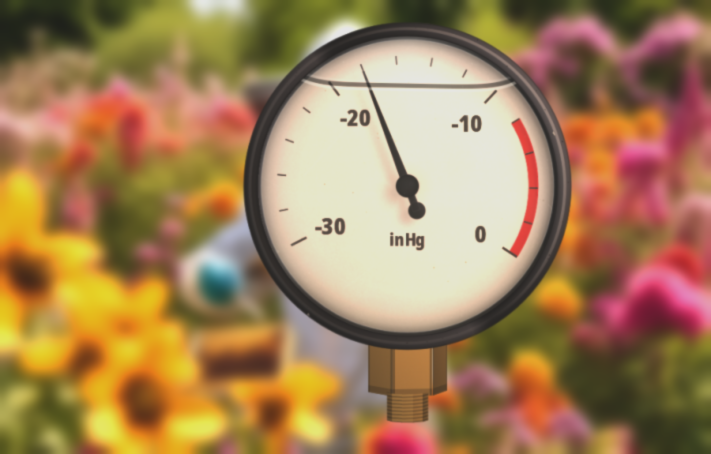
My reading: {"value": -18, "unit": "inHg"}
